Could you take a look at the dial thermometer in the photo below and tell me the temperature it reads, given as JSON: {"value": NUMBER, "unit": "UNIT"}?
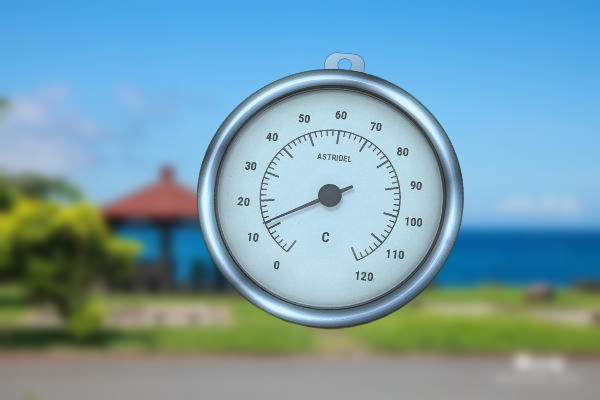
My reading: {"value": 12, "unit": "°C"}
